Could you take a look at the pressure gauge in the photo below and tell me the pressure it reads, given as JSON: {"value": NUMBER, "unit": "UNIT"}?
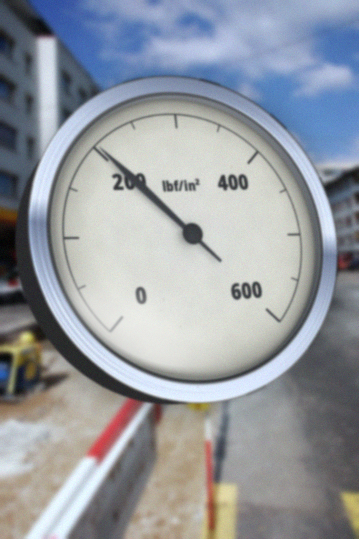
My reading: {"value": 200, "unit": "psi"}
